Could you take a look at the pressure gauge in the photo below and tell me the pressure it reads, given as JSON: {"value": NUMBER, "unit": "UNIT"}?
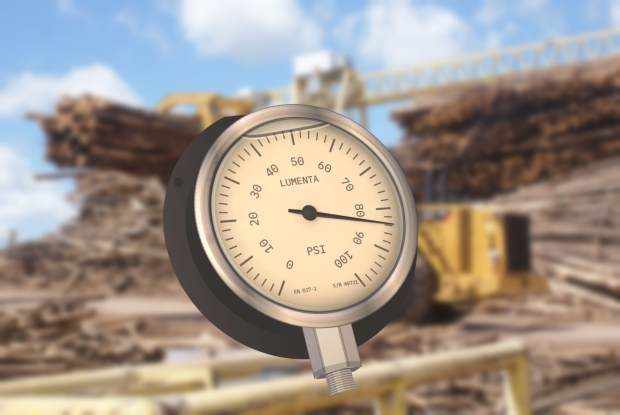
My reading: {"value": 84, "unit": "psi"}
